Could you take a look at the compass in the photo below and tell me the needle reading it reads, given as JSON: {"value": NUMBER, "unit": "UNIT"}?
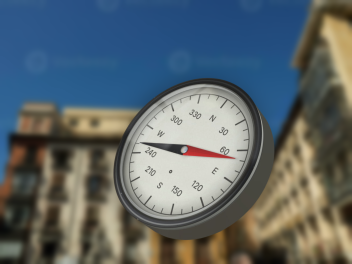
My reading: {"value": 70, "unit": "°"}
